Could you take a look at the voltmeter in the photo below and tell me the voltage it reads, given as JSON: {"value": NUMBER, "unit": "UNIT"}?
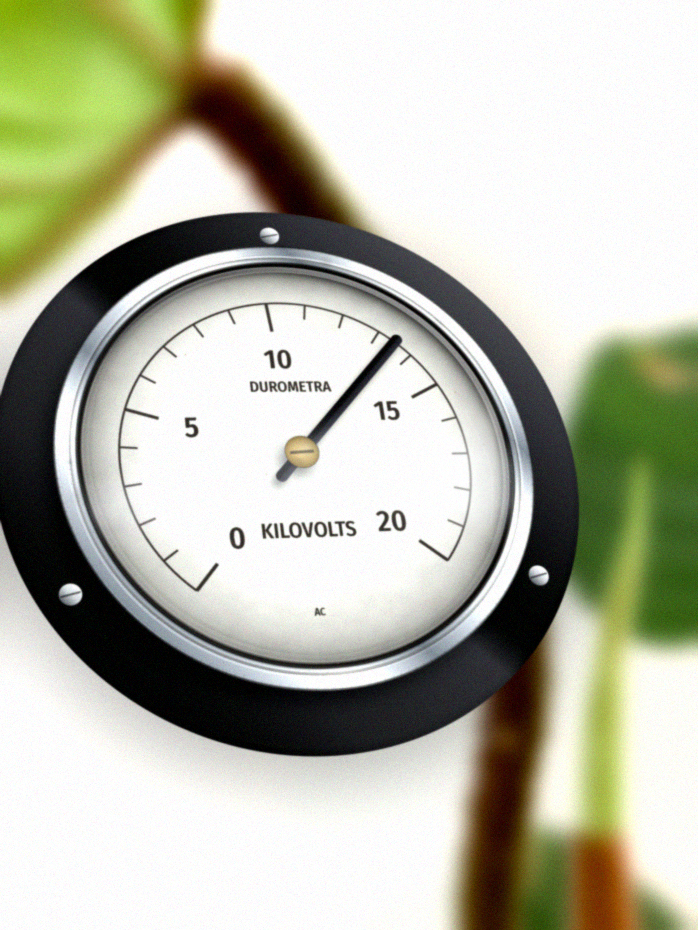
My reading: {"value": 13.5, "unit": "kV"}
